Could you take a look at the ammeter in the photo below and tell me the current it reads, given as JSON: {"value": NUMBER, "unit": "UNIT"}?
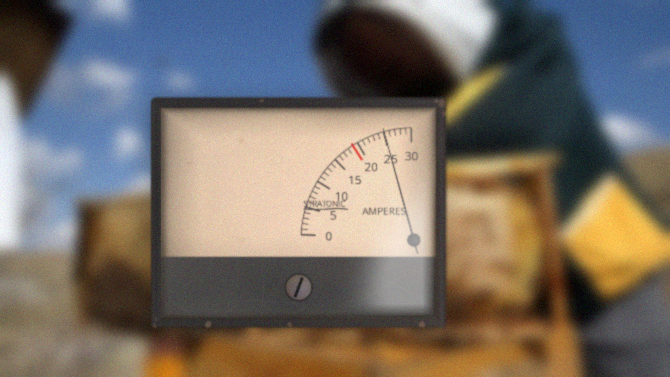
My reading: {"value": 25, "unit": "A"}
